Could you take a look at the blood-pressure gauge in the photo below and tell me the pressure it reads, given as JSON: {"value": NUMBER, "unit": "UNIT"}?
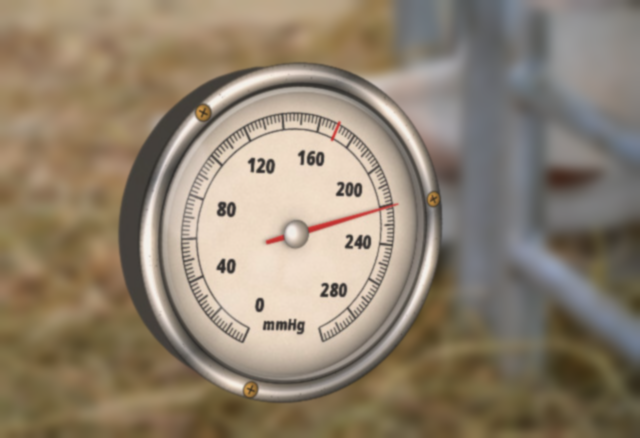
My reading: {"value": 220, "unit": "mmHg"}
